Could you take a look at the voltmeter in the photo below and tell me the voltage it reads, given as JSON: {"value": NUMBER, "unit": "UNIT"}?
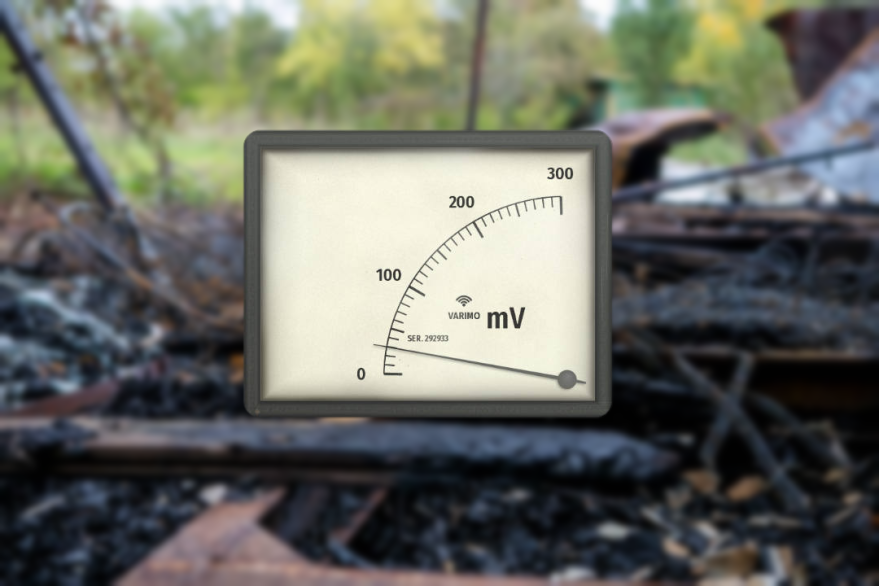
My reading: {"value": 30, "unit": "mV"}
